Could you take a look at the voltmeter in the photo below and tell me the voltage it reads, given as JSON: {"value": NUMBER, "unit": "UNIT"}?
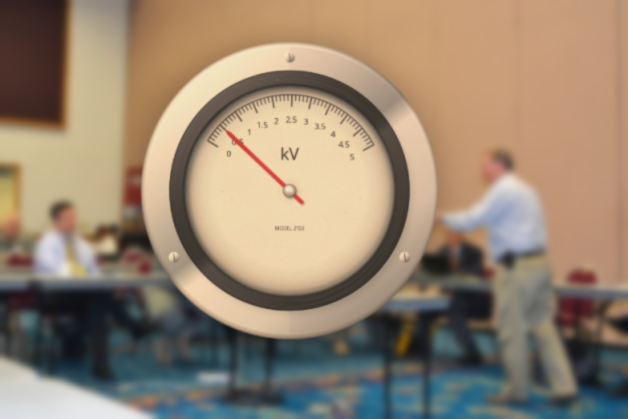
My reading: {"value": 0.5, "unit": "kV"}
